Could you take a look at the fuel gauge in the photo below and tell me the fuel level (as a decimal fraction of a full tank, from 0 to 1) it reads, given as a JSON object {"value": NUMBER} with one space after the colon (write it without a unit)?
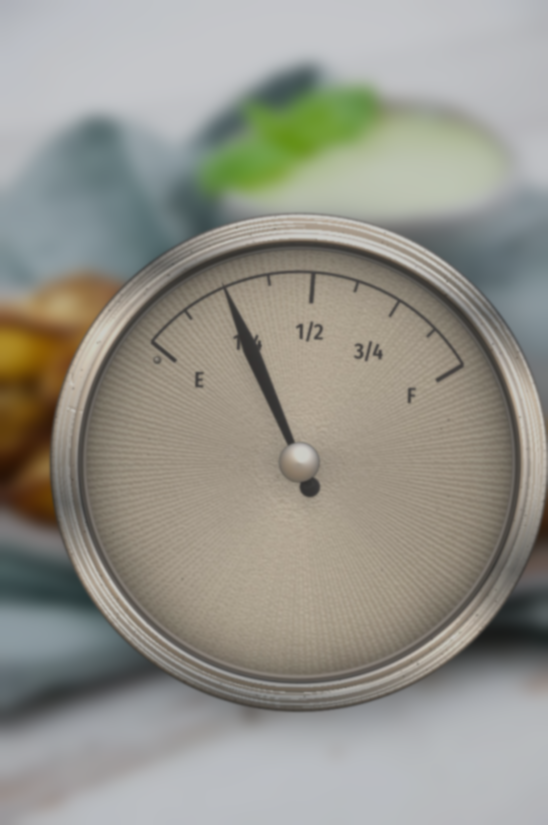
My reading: {"value": 0.25}
